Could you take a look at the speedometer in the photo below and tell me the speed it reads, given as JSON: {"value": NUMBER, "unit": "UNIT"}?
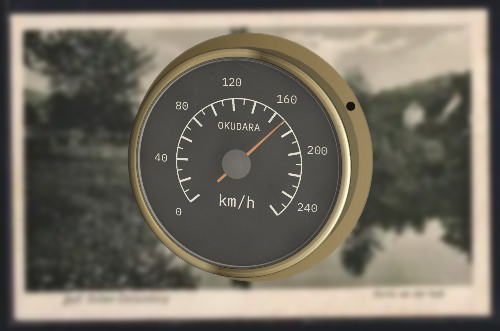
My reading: {"value": 170, "unit": "km/h"}
